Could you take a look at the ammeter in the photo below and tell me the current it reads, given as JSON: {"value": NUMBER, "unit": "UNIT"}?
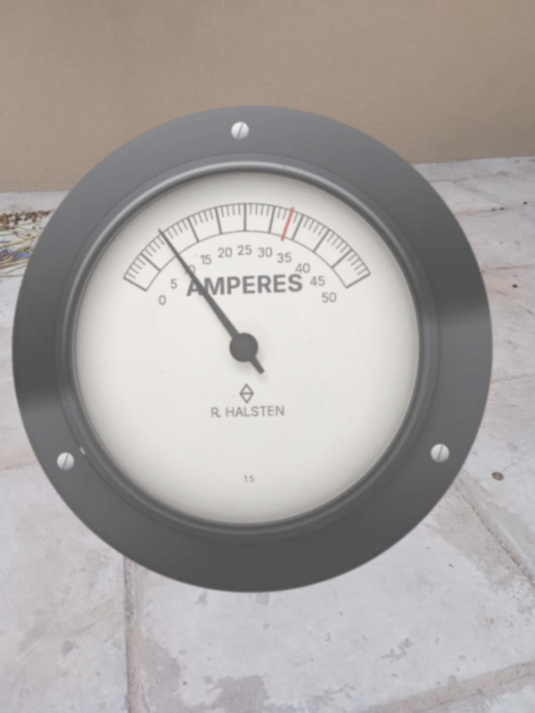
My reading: {"value": 10, "unit": "A"}
